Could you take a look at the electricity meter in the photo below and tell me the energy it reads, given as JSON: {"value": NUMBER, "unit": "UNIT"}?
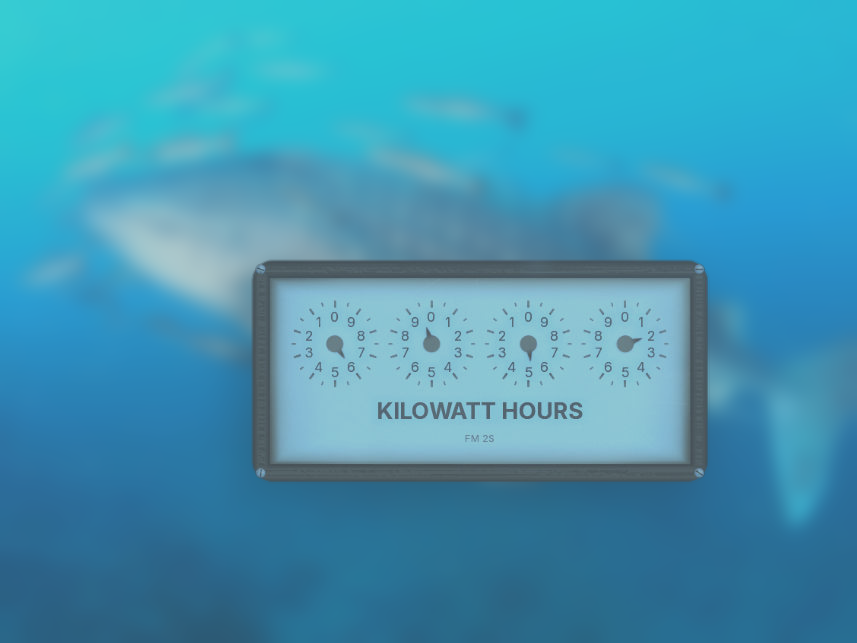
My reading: {"value": 5952, "unit": "kWh"}
